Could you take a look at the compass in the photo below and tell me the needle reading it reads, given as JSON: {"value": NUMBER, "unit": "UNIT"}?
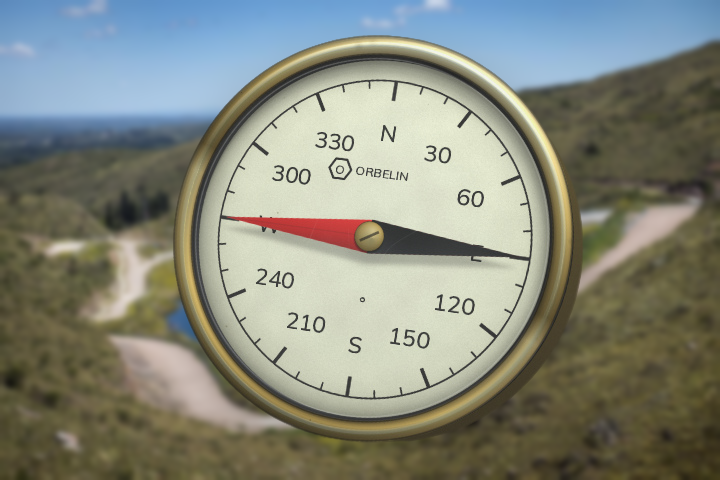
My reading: {"value": 270, "unit": "°"}
